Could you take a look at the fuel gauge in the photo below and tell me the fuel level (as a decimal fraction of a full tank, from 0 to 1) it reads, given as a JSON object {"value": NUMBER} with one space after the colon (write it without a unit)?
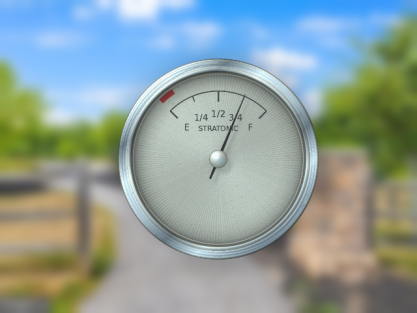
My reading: {"value": 0.75}
